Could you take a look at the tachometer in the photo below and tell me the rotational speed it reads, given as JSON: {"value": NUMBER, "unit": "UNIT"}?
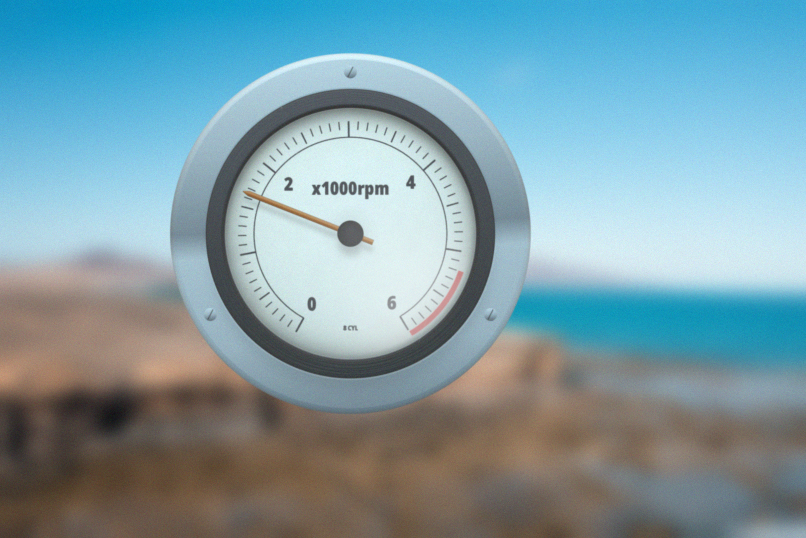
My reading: {"value": 1650, "unit": "rpm"}
